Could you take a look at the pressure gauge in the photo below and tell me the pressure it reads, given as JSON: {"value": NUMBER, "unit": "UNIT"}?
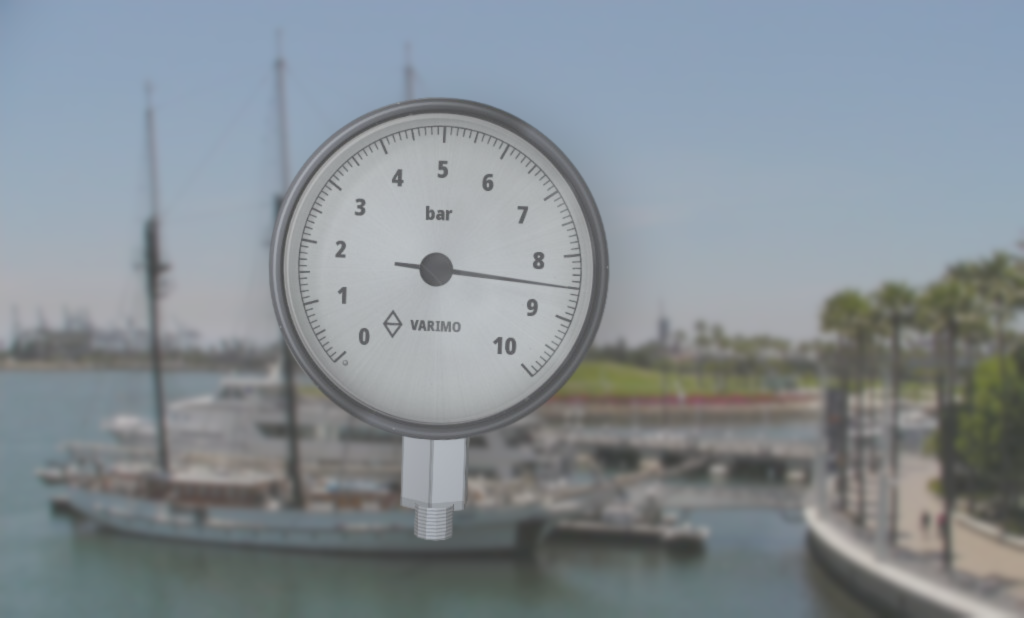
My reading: {"value": 8.5, "unit": "bar"}
